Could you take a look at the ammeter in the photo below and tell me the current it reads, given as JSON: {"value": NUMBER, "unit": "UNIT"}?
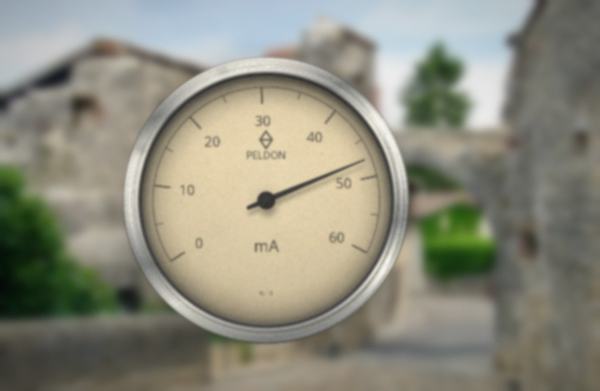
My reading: {"value": 47.5, "unit": "mA"}
